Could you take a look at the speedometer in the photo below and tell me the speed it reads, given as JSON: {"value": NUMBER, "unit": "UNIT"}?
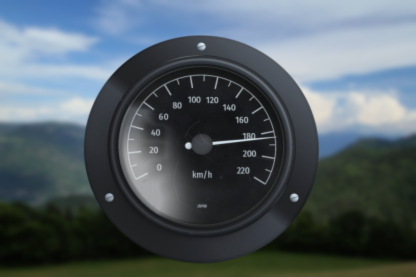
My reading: {"value": 185, "unit": "km/h"}
